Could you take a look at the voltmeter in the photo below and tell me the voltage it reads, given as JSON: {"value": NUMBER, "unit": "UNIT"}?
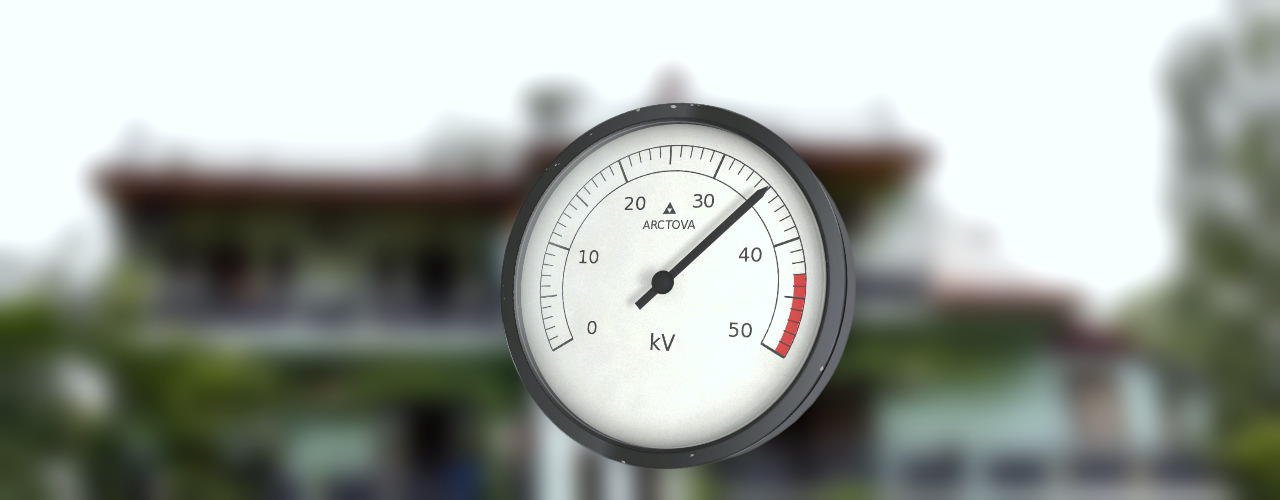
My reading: {"value": 35, "unit": "kV"}
